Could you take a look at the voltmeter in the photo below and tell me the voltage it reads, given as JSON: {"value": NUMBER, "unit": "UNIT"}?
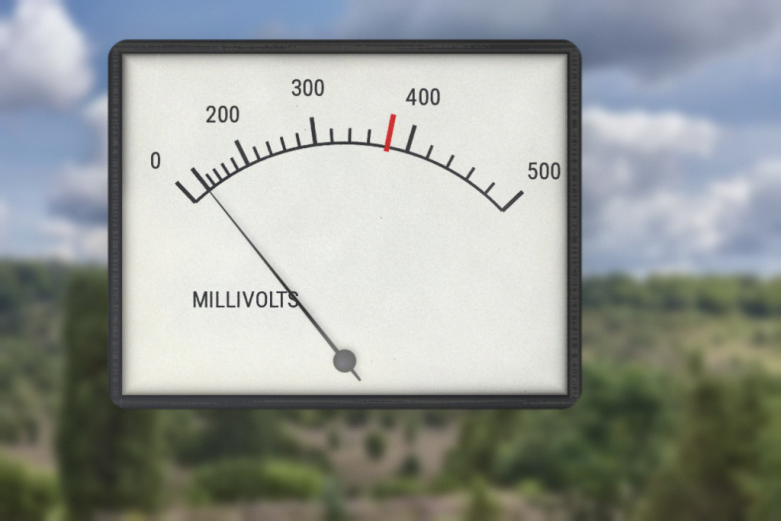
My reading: {"value": 100, "unit": "mV"}
